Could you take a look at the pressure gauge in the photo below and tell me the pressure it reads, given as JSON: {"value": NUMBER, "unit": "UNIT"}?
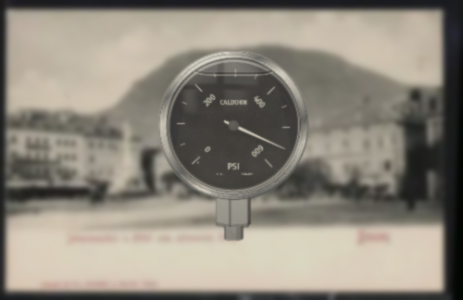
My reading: {"value": 550, "unit": "psi"}
